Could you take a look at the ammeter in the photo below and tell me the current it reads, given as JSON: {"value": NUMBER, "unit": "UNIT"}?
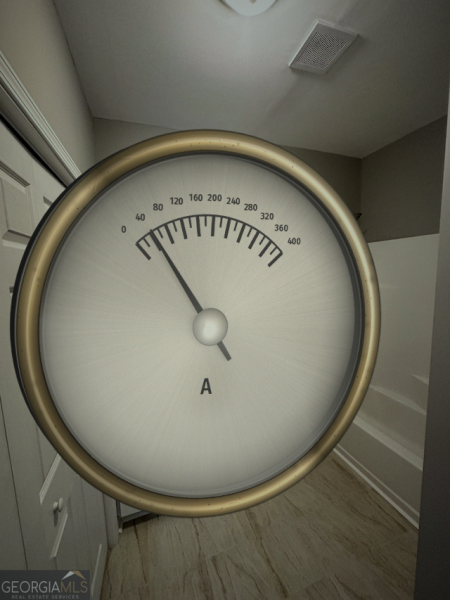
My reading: {"value": 40, "unit": "A"}
